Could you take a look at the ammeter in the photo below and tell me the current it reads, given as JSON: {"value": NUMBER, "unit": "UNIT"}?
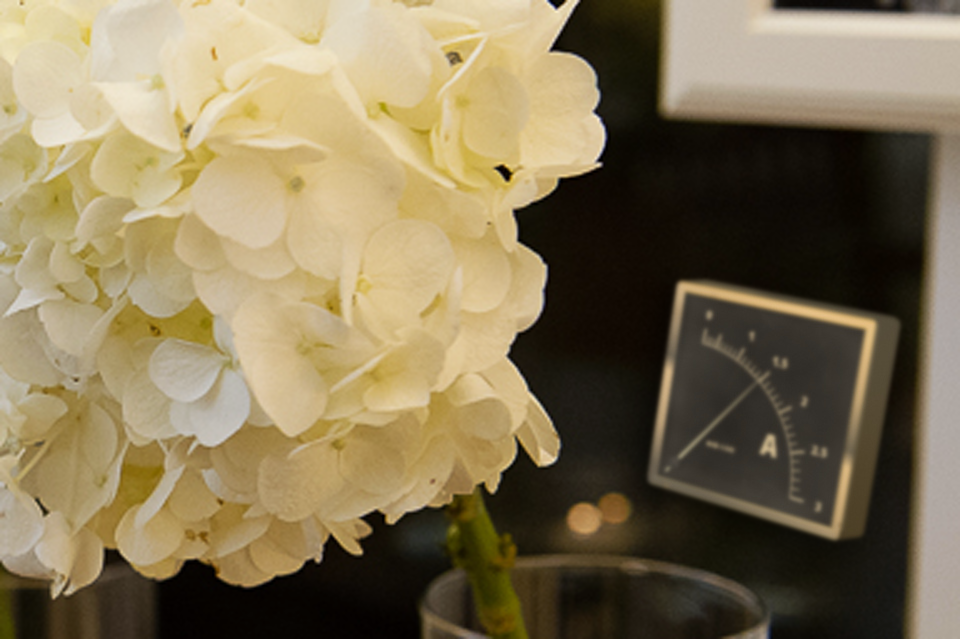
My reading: {"value": 1.5, "unit": "A"}
